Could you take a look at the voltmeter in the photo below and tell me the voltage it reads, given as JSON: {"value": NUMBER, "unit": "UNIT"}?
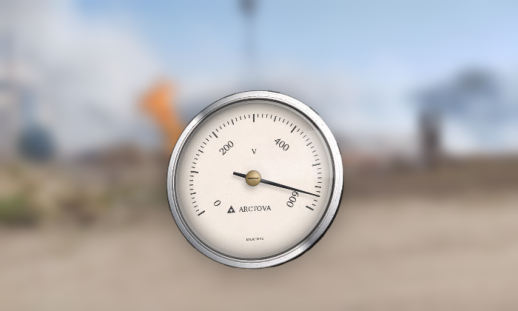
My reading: {"value": 570, "unit": "V"}
